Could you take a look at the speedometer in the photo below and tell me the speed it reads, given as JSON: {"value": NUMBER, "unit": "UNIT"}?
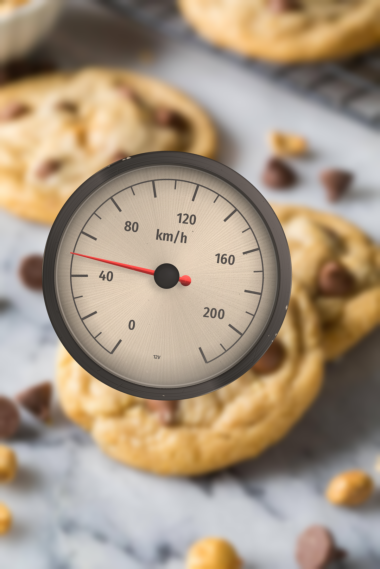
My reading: {"value": 50, "unit": "km/h"}
